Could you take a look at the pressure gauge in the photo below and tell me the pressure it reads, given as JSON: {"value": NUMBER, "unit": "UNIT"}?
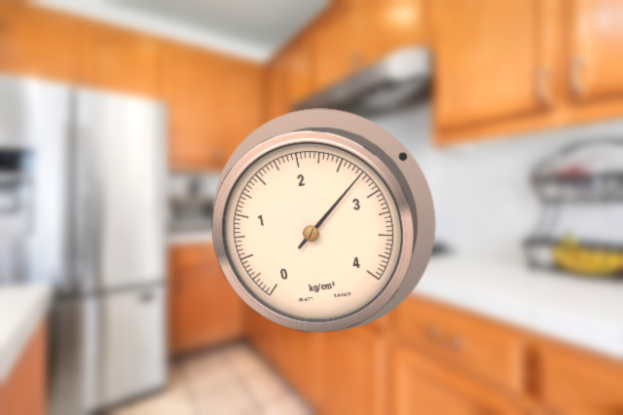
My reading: {"value": 2.75, "unit": "kg/cm²"}
